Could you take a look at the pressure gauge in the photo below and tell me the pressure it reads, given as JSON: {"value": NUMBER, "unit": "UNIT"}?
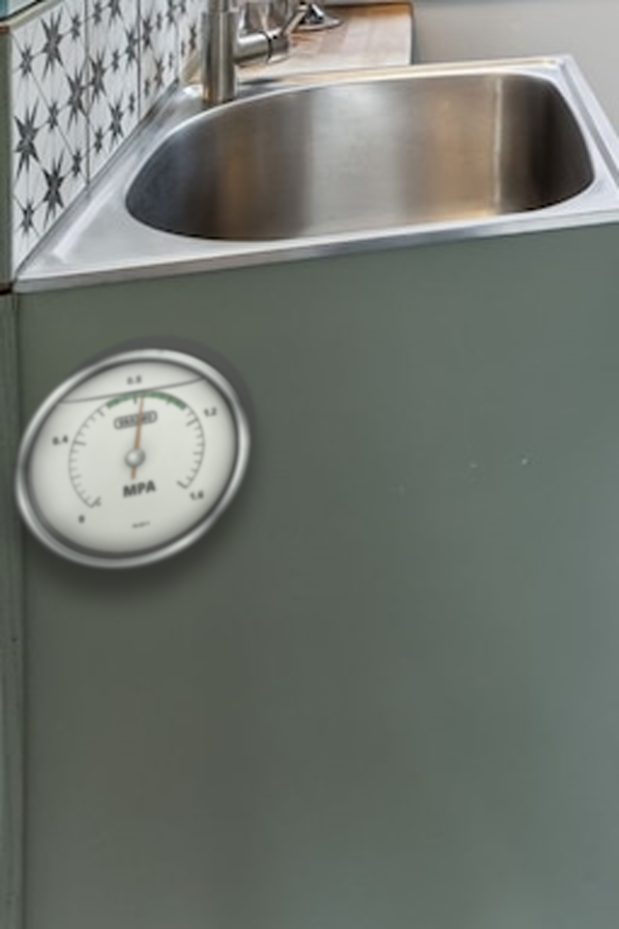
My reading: {"value": 0.85, "unit": "MPa"}
